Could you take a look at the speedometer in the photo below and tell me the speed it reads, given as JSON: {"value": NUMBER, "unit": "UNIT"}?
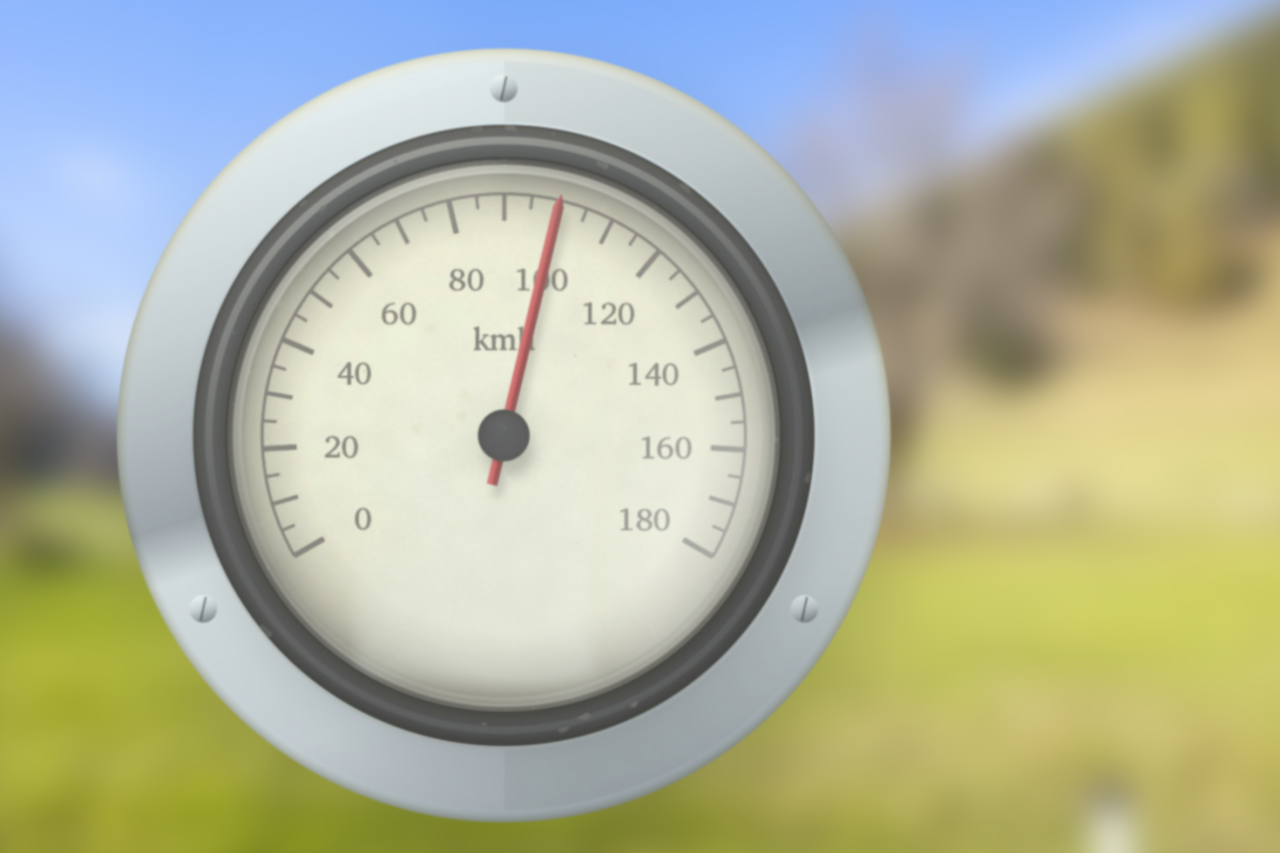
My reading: {"value": 100, "unit": "km/h"}
